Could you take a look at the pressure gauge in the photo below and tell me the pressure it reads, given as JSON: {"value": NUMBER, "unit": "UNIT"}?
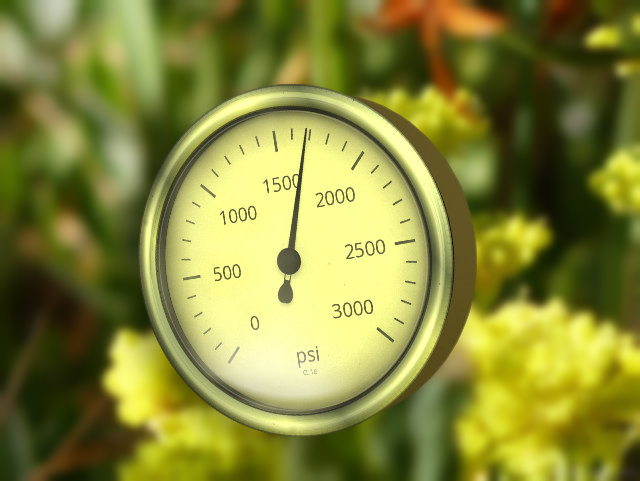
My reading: {"value": 1700, "unit": "psi"}
